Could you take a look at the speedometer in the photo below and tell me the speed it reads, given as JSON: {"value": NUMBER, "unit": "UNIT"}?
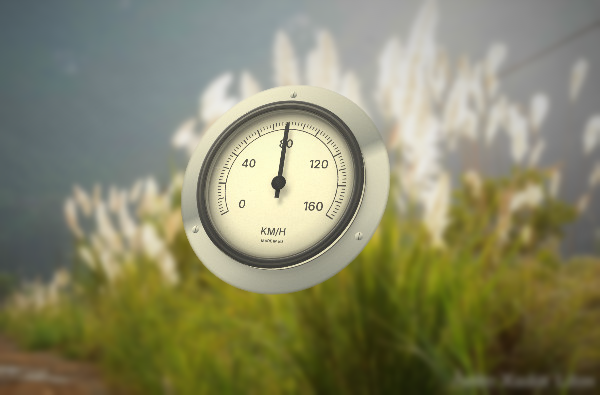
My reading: {"value": 80, "unit": "km/h"}
